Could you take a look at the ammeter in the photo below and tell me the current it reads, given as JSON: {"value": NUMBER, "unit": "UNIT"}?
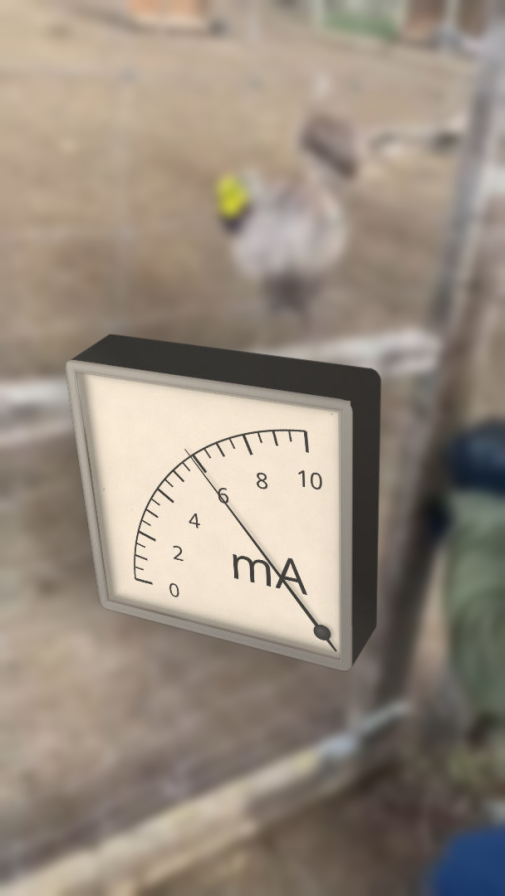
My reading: {"value": 6, "unit": "mA"}
